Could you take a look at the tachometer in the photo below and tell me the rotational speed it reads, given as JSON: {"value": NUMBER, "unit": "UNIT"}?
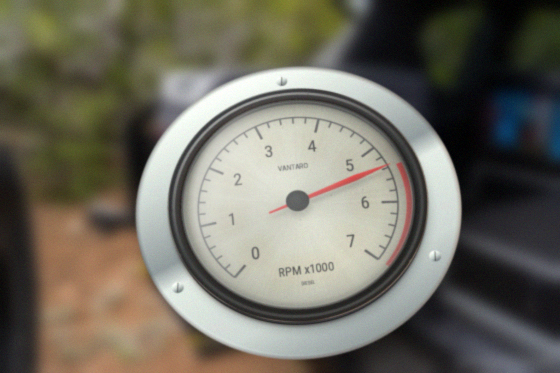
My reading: {"value": 5400, "unit": "rpm"}
